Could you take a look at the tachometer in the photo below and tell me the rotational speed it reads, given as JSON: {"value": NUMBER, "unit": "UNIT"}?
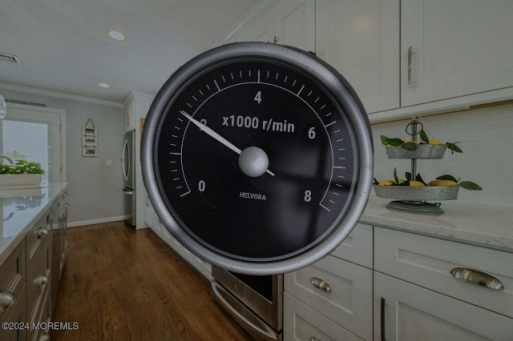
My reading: {"value": 2000, "unit": "rpm"}
